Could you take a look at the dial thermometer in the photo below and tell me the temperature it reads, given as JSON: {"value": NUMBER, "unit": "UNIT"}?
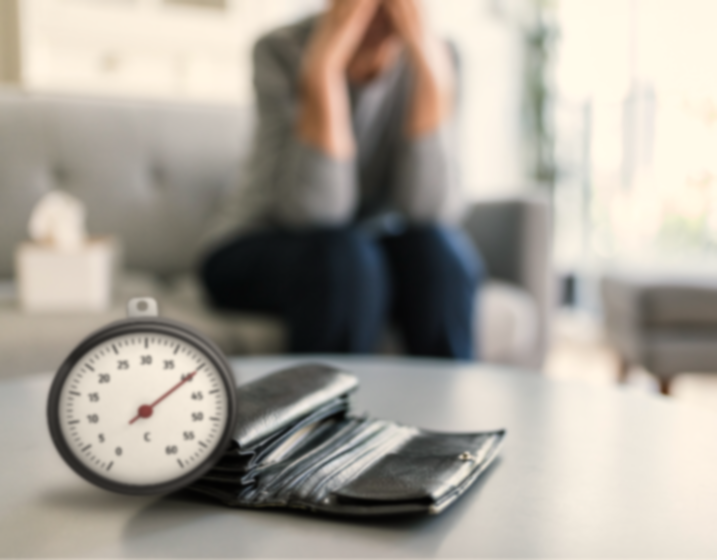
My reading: {"value": 40, "unit": "°C"}
